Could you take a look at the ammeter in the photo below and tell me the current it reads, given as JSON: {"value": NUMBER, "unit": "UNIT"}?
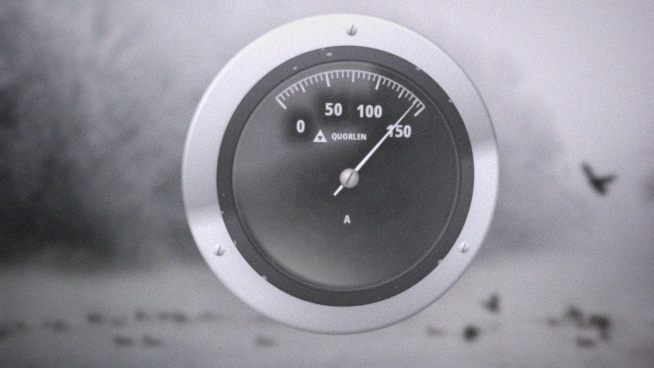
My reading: {"value": 140, "unit": "A"}
